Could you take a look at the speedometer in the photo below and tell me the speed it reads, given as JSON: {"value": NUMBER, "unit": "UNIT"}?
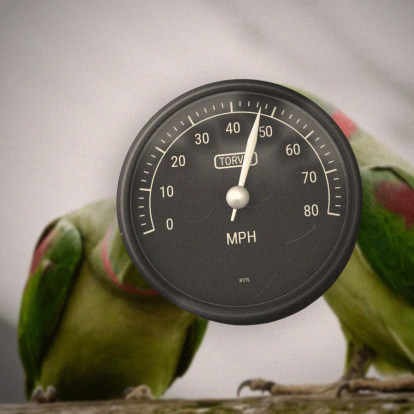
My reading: {"value": 47, "unit": "mph"}
